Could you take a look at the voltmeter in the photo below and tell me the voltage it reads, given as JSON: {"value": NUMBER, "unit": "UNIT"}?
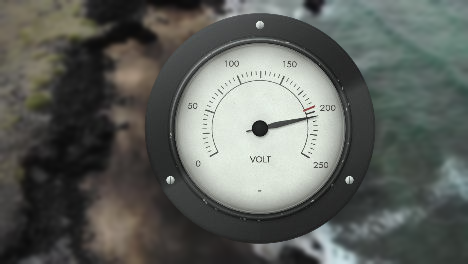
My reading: {"value": 205, "unit": "V"}
